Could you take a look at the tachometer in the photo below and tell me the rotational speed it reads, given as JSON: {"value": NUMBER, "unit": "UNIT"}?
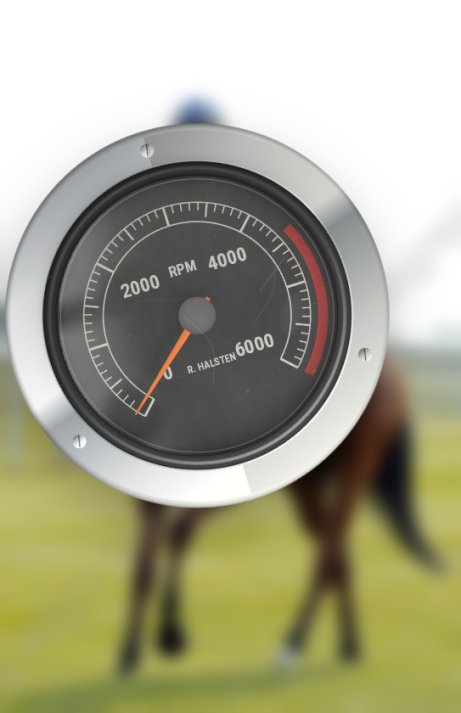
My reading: {"value": 100, "unit": "rpm"}
